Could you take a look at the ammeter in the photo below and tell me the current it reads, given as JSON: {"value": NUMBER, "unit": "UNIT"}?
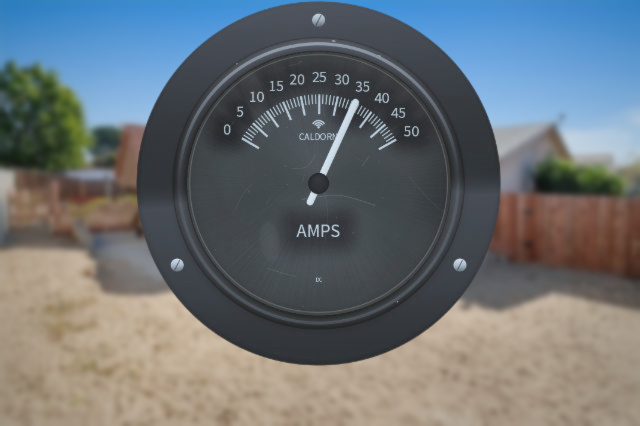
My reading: {"value": 35, "unit": "A"}
